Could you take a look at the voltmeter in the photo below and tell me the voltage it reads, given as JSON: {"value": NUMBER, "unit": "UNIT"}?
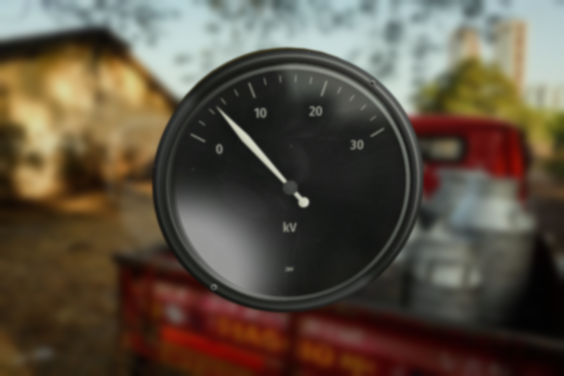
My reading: {"value": 5, "unit": "kV"}
